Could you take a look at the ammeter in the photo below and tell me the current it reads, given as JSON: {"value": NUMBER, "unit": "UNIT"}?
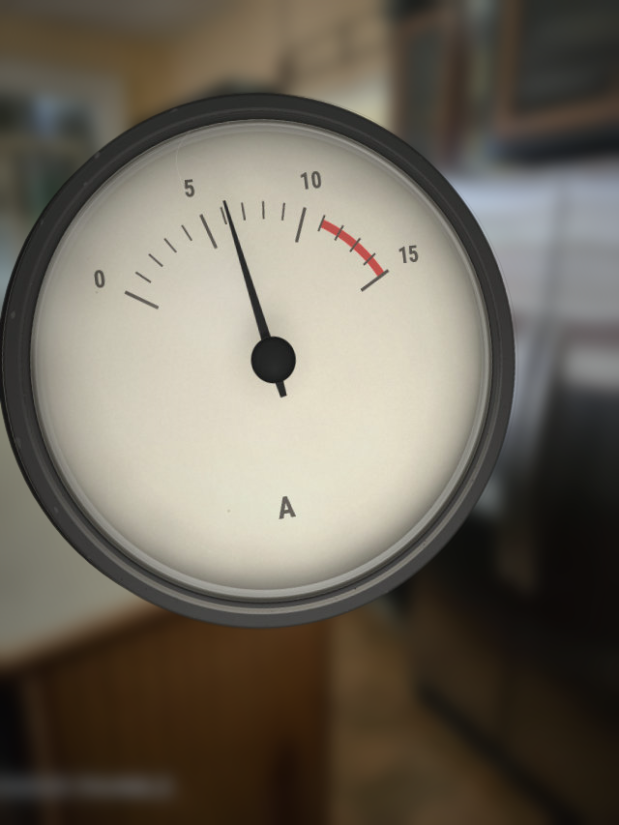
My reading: {"value": 6, "unit": "A"}
